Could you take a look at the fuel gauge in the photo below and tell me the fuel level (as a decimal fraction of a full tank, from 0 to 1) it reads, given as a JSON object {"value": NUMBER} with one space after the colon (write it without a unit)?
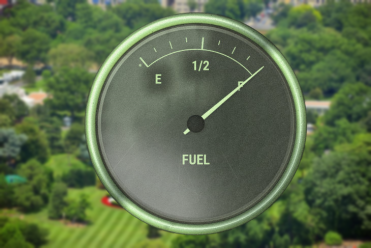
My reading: {"value": 1}
